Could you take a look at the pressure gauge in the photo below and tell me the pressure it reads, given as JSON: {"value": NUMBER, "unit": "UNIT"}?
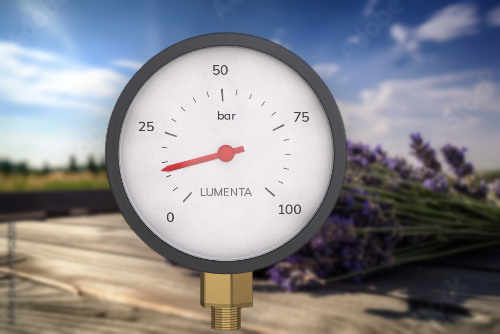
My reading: {"value": 12.5, "unit": "bar"}
